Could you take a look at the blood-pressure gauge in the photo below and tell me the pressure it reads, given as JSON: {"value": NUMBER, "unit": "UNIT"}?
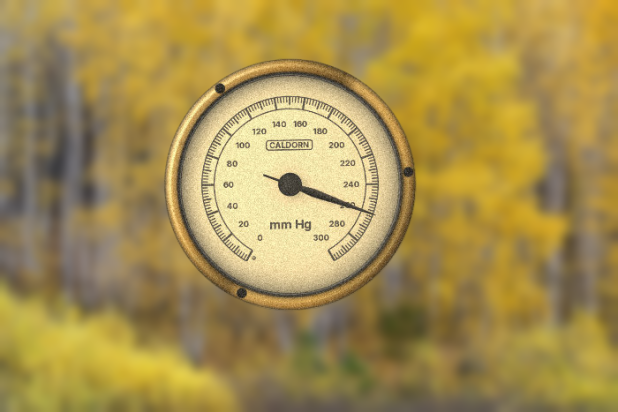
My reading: {"value": 260, "unit": "mmHg"}
